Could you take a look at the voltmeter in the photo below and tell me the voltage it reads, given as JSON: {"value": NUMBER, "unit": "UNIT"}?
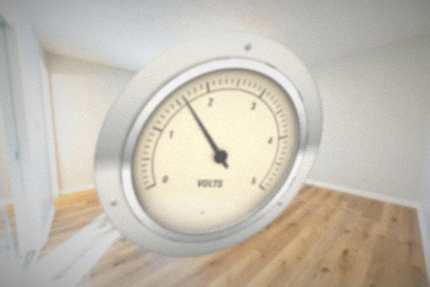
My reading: {"value": 1.6, "unit": "V"}
